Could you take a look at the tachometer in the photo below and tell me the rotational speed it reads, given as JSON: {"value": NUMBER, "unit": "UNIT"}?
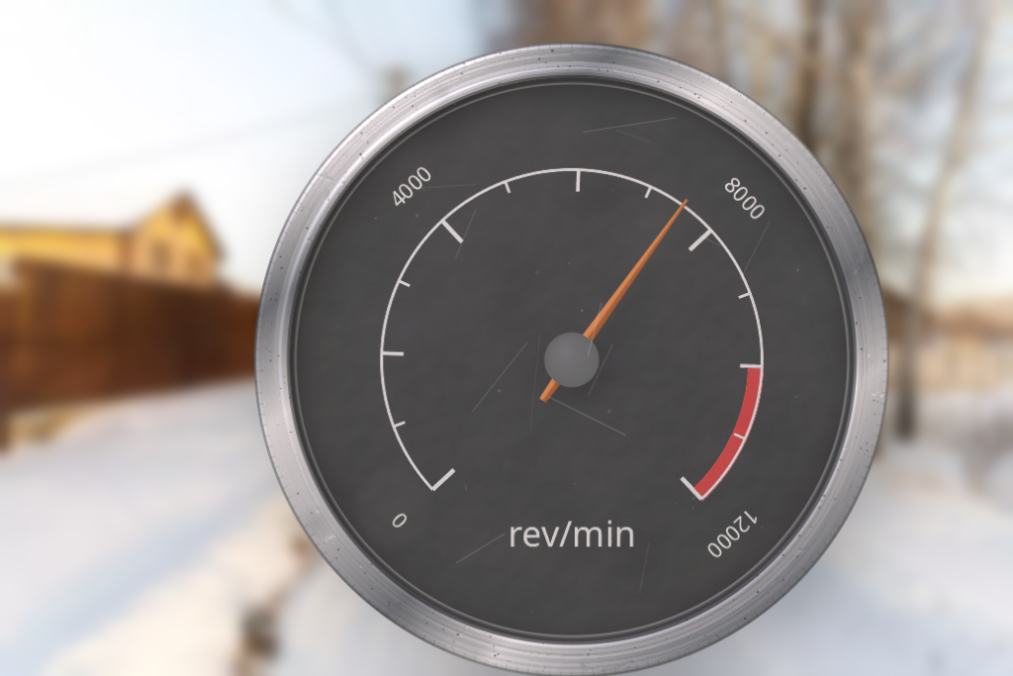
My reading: {"value": 7500, "unit": "rpm"}
